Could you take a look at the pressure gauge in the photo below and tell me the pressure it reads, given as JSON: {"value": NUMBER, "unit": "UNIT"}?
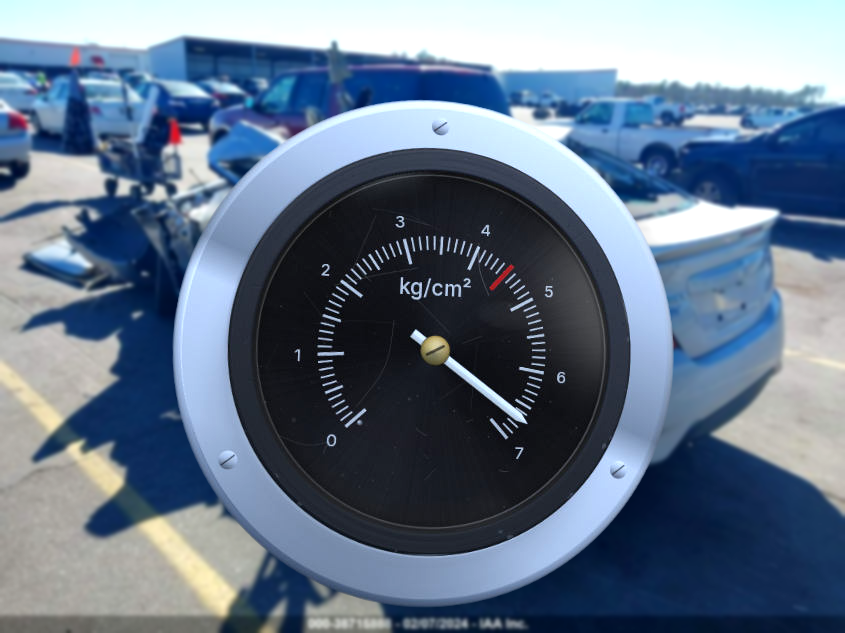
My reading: {"value": 6.7, "unit": "kg/cm²"}
